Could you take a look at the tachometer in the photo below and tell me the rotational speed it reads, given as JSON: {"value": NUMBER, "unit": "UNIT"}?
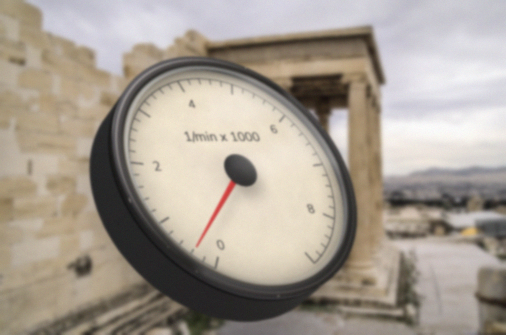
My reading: {"value": 400, "unit": "rpm"}
